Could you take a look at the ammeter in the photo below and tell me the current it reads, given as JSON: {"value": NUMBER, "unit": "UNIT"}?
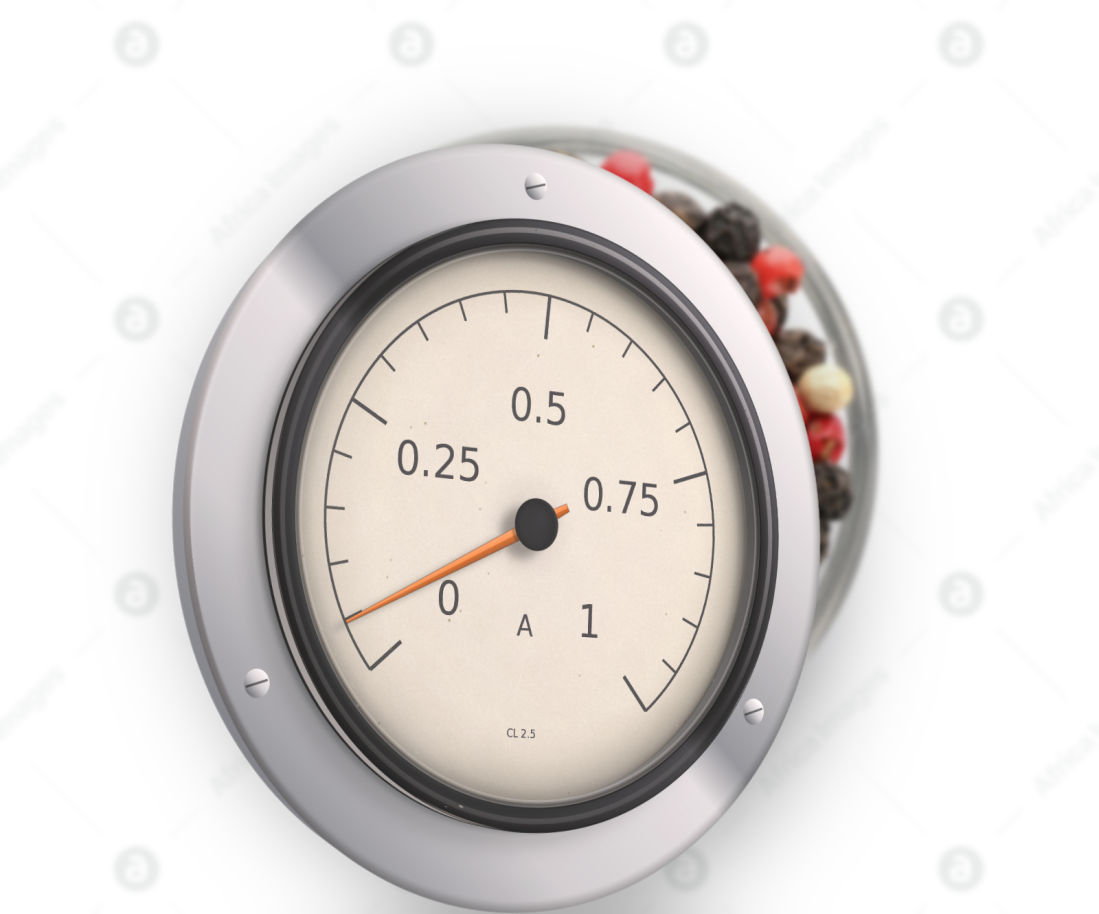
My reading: {"value": 0.05, "unit": "A"}
